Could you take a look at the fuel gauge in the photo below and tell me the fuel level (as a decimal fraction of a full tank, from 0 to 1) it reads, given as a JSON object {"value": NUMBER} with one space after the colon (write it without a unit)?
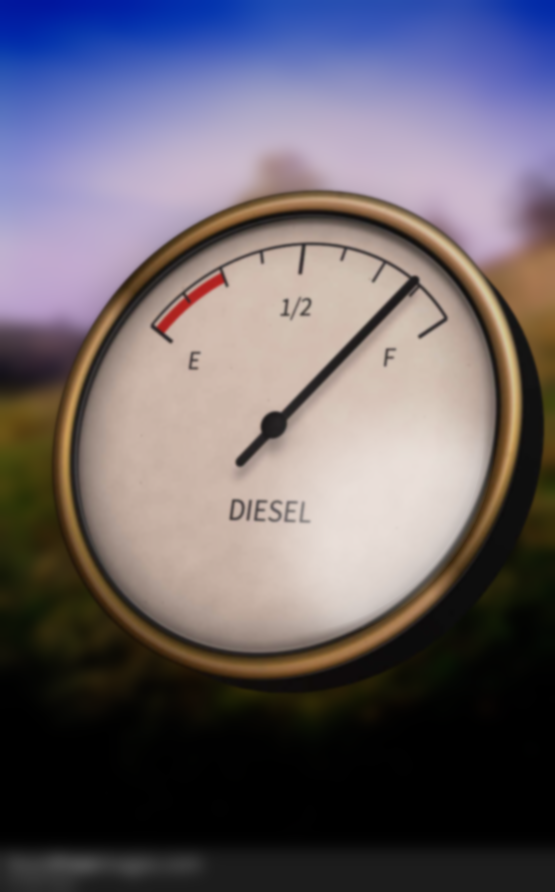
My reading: {"value": 0.875}
